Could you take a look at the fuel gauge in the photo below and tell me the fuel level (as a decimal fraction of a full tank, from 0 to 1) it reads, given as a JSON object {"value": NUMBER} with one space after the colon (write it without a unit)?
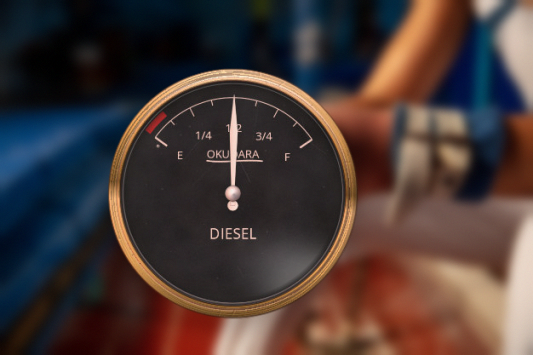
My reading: {"value": 0.5}
